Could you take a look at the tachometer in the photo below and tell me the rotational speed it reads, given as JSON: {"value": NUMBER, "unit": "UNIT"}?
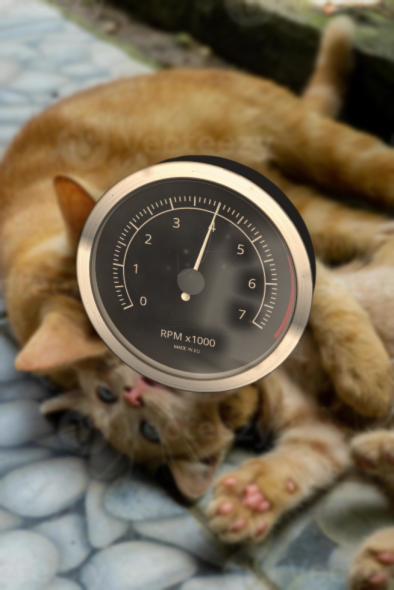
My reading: {"value": 4000, "unit": "rpm"}
